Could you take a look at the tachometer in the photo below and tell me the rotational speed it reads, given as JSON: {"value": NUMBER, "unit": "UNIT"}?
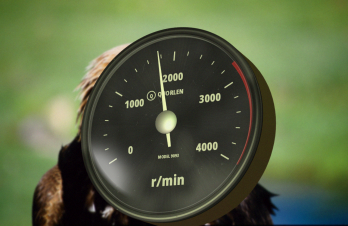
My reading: {"value": 1800, "unit": "rpm"}
